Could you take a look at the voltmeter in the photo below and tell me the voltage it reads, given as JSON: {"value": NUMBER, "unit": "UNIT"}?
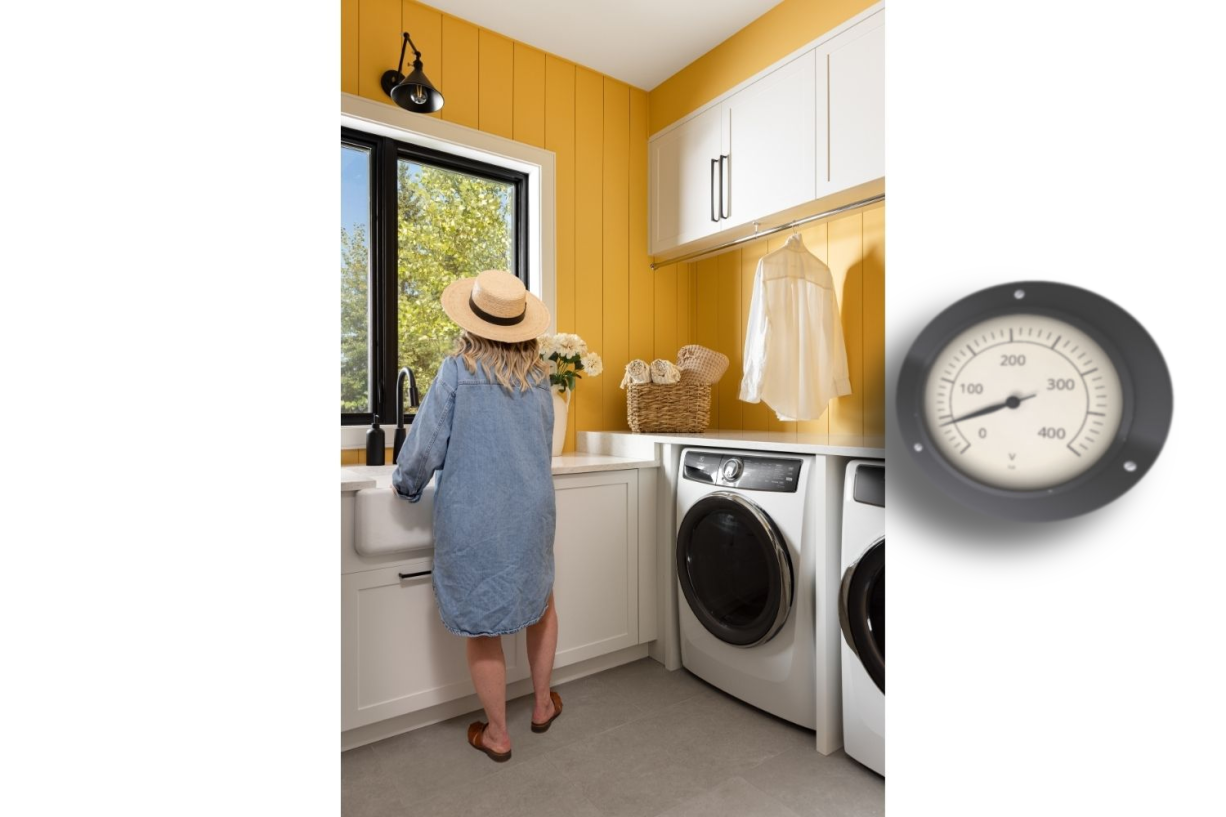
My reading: {"value": 40, "unit": "V"}
